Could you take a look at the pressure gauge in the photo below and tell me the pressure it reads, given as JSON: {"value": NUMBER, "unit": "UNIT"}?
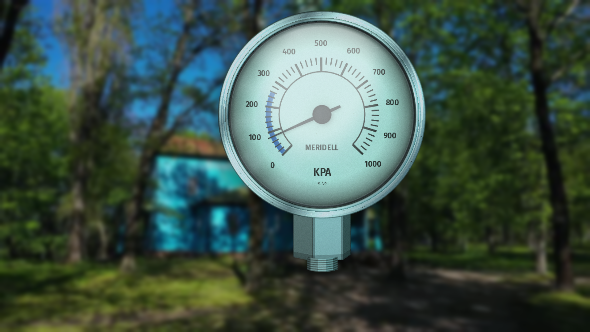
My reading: {"value": 80, "unit": "kPa"}
